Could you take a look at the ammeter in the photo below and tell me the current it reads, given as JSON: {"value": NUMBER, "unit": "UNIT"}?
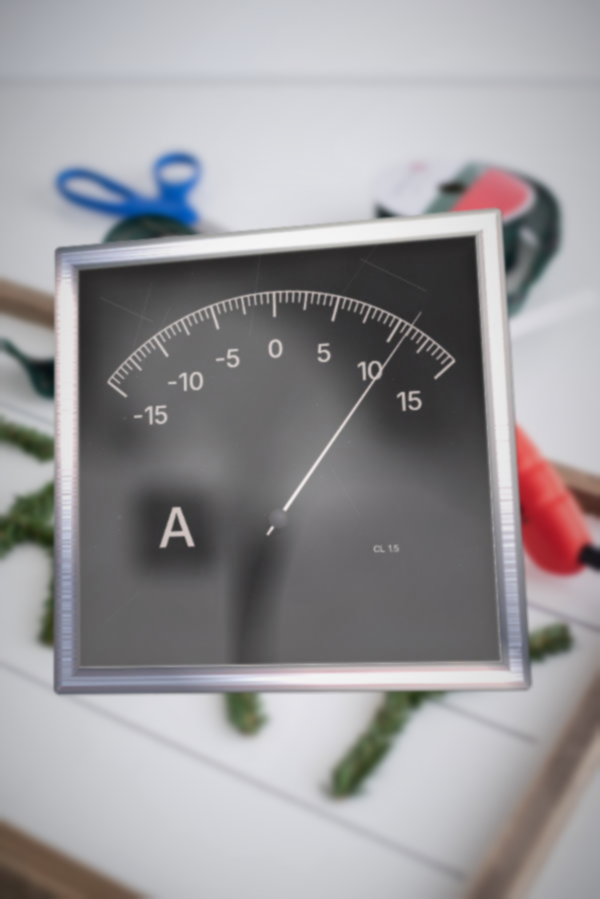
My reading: {"value": 11, "unit": "A"}
